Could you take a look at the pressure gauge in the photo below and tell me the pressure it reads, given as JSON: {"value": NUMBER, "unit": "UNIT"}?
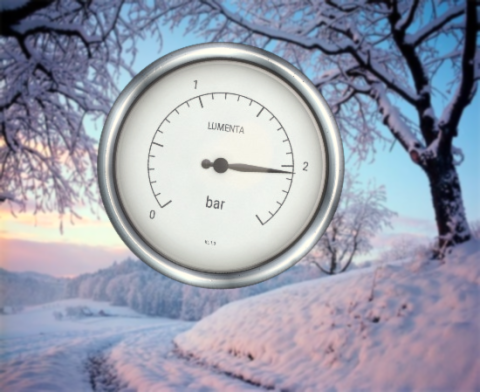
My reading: {"value": 2.05, "unit": "bar"}
